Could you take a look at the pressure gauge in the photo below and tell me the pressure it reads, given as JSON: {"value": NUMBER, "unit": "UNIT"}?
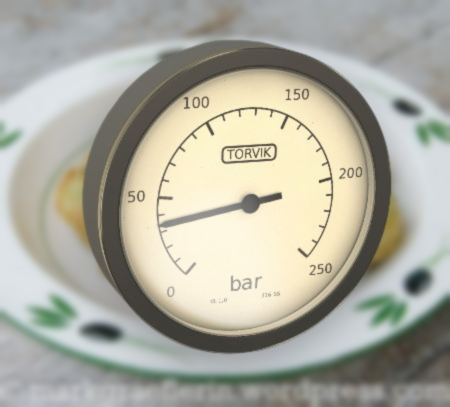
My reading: {"value": 35, "unit": "bar"}
